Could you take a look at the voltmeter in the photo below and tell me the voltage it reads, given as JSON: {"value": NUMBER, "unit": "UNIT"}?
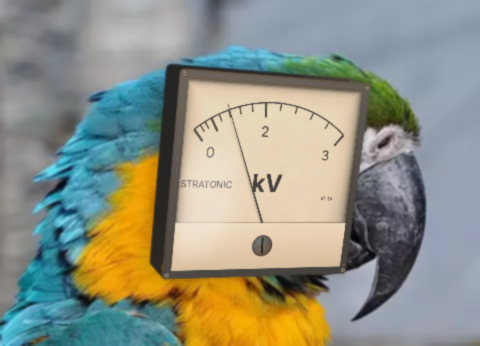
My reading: {"value": 1.4, "unit": "kV"}
